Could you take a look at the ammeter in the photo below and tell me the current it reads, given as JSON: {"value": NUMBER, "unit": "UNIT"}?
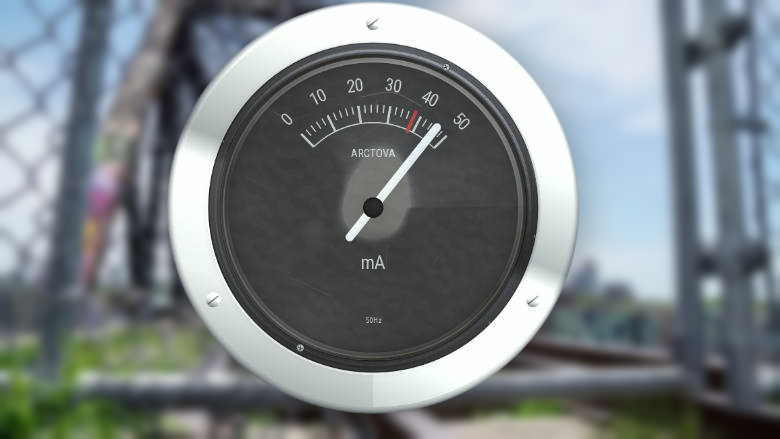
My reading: {"value": 46, "unit": "mA"}
